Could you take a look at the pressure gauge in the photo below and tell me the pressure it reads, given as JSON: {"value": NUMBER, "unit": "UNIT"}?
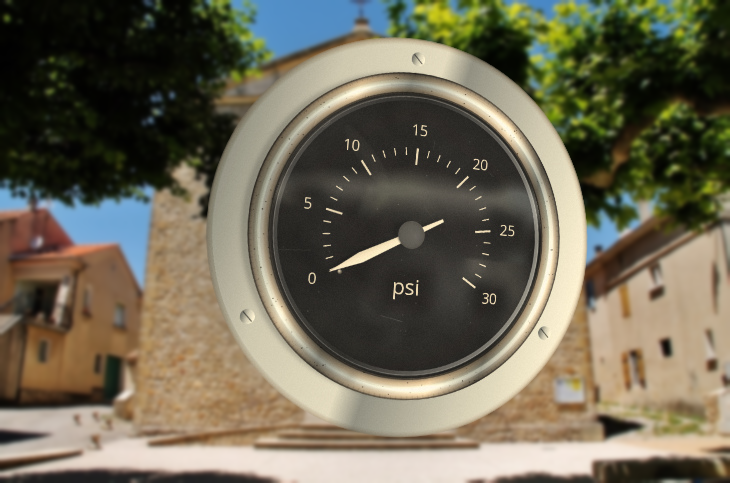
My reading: {"value": 0, "unit": "psi"}
